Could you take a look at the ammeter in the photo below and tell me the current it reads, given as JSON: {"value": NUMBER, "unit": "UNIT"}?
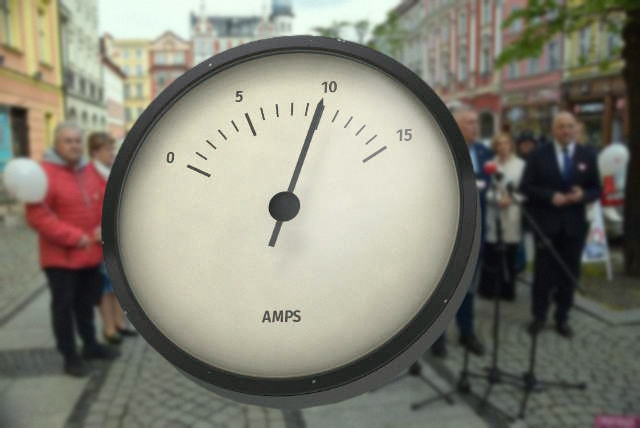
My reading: {"value": 10, "unit": "A"}
